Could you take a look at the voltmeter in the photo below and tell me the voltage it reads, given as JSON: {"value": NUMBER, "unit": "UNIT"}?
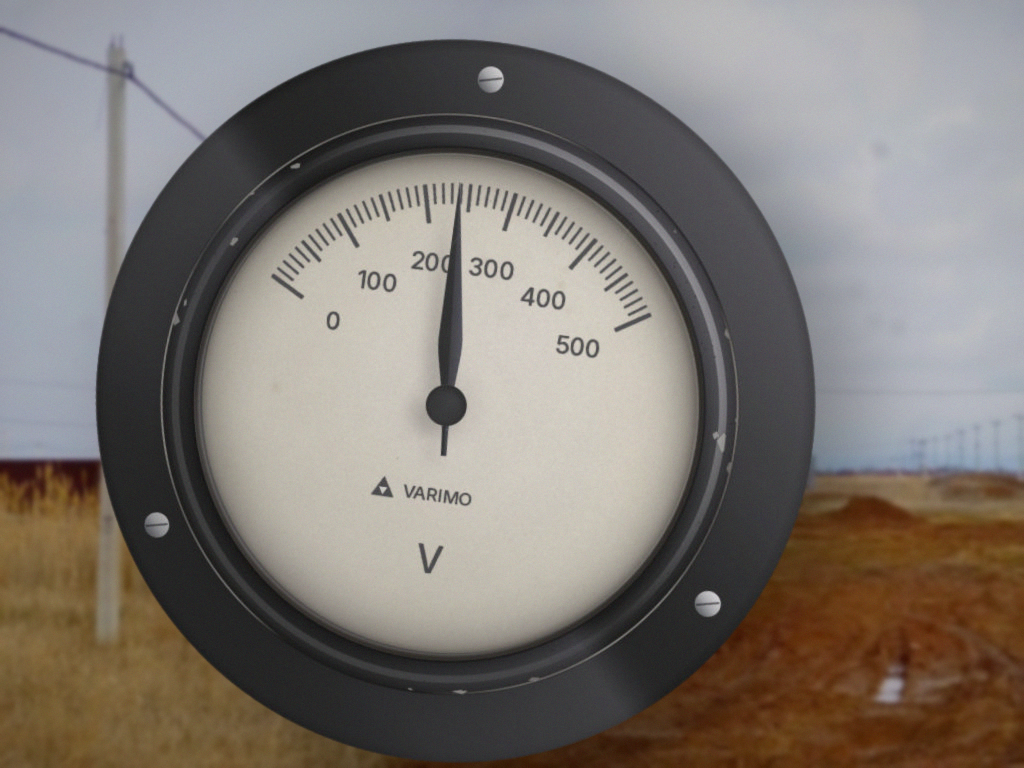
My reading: {"value": 240, "unit": "V"}
